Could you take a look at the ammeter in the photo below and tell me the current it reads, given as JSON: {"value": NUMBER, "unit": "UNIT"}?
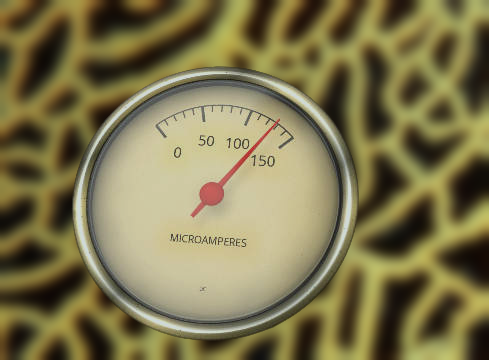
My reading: {"value": 130, "unit": "µA"}
